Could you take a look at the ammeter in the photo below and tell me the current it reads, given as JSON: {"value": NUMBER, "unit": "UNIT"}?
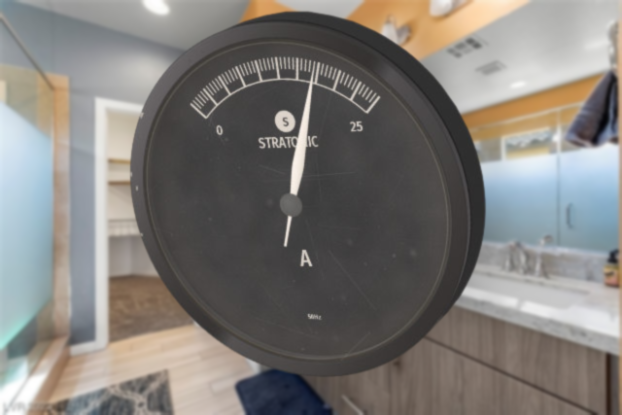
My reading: {"value": 17.5, "unit": "A"}
